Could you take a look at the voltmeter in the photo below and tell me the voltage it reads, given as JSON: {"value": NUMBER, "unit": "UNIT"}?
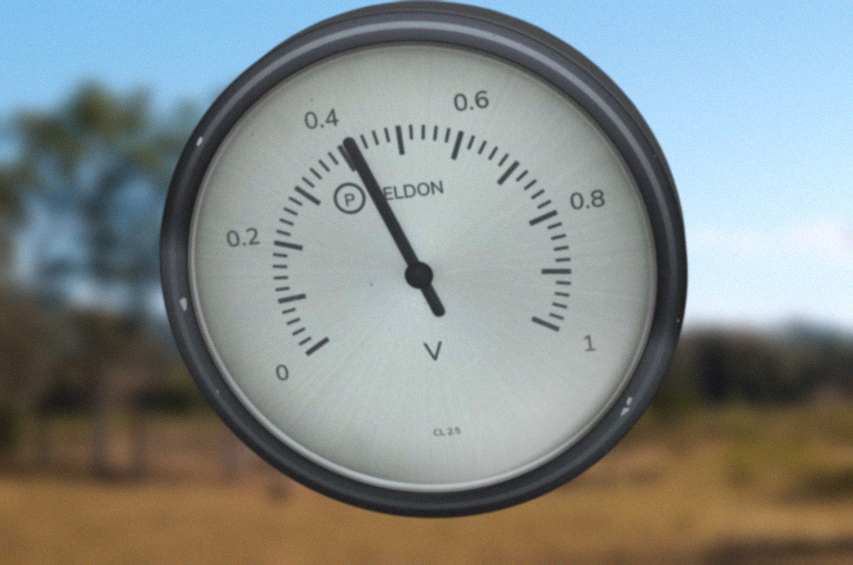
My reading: {"value": 0.42, "unit": "V"}
